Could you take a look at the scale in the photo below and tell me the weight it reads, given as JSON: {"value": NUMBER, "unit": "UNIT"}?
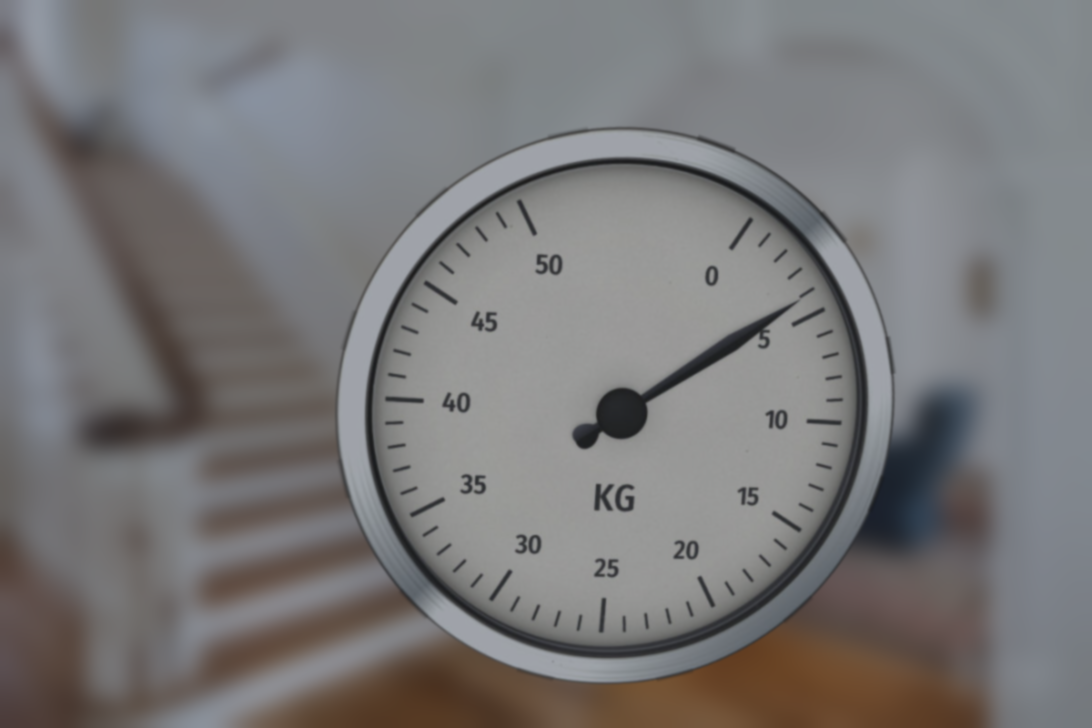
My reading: {"value": 4, "unit": "kg"}
